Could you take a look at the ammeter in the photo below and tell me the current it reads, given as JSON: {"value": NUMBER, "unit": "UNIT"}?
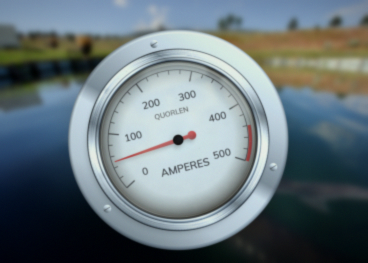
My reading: {"value": 50, "unit": "A"}
